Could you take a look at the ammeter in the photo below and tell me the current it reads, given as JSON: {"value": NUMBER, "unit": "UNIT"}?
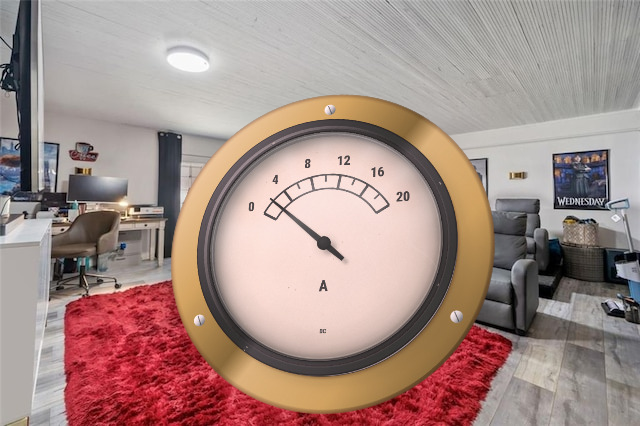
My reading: {"value": 2, "unit": "A"}
